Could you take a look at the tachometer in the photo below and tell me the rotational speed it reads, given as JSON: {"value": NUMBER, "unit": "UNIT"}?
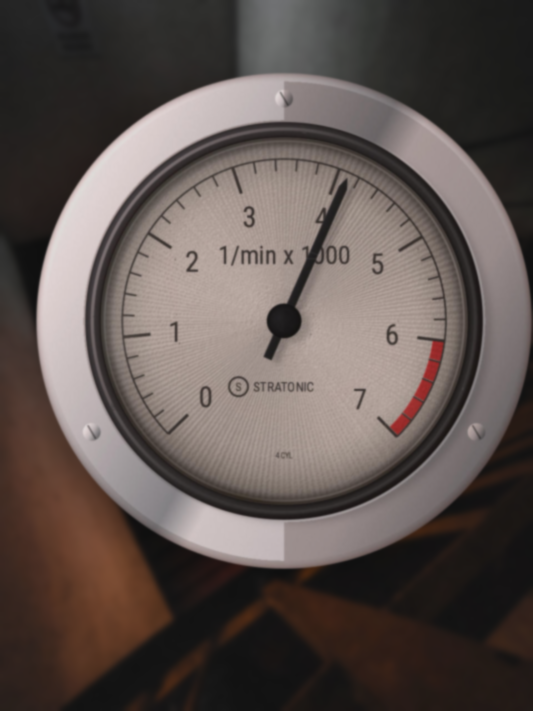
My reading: {"value": 4100, "unit": "rpm"}
